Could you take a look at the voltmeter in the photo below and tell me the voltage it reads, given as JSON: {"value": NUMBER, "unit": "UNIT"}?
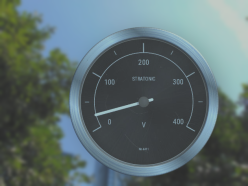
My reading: {"value": 25, "unit": "V"}
